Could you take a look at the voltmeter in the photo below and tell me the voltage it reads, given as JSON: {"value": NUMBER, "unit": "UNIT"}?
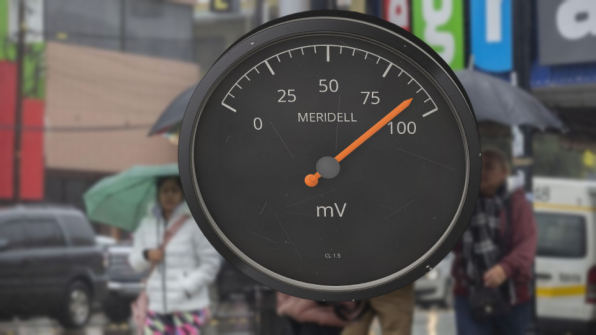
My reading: {"value": 90, "unit": "mV"}
